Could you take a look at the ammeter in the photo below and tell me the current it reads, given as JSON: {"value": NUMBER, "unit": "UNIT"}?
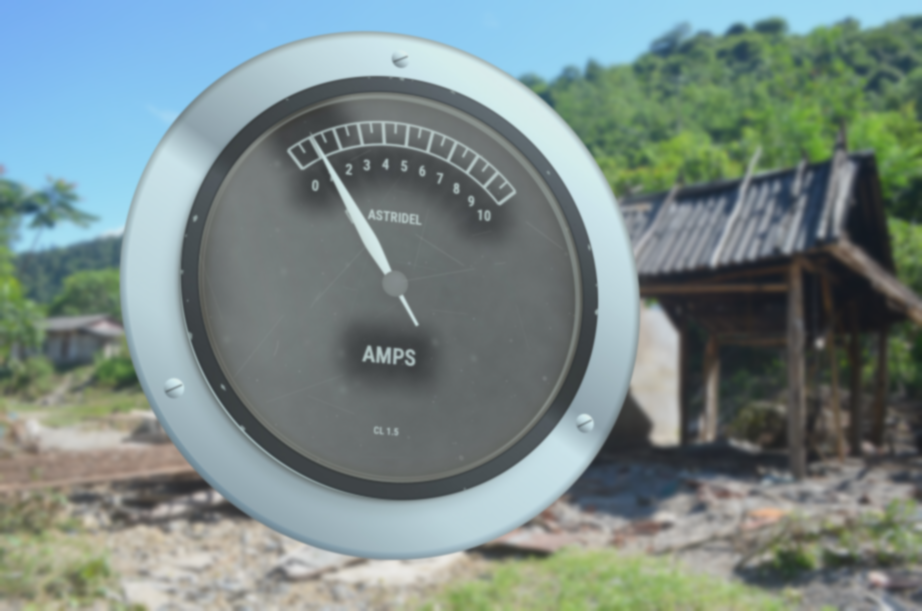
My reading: {"value": 1, "unit": "A"}
